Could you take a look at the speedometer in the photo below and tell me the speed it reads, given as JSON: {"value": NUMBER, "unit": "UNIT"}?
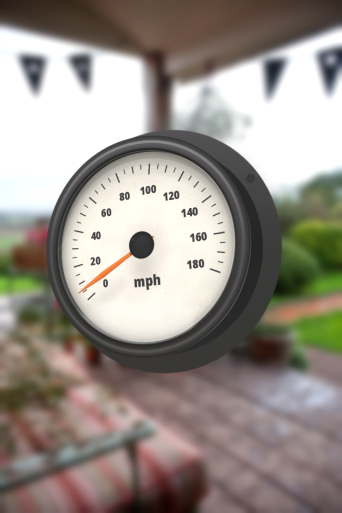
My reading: {"value": 5, "unit": "mph"}
